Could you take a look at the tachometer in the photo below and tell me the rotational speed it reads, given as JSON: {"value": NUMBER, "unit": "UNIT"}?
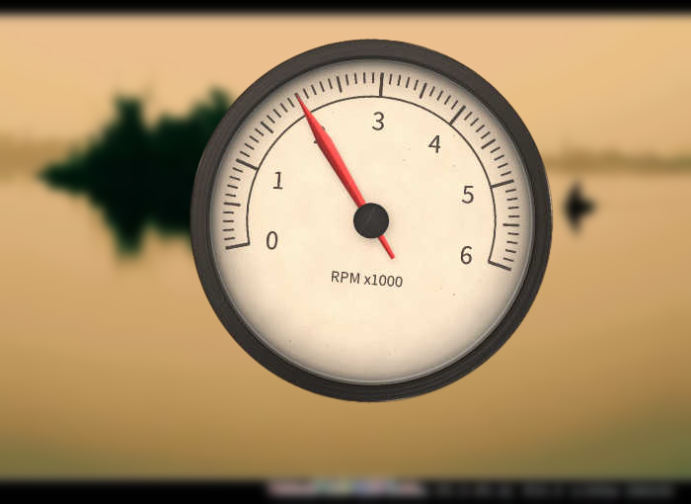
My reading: {"value": 2000, "unit": "rpm"}
